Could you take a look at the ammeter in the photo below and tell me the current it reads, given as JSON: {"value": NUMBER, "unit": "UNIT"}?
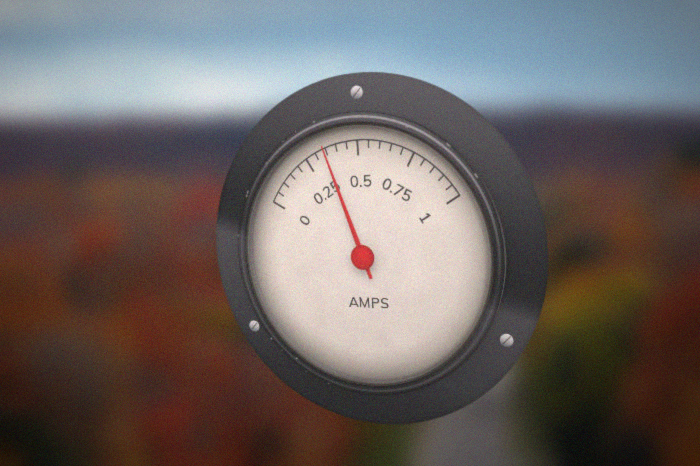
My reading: {"value": 0.35, "unit": "A"}
